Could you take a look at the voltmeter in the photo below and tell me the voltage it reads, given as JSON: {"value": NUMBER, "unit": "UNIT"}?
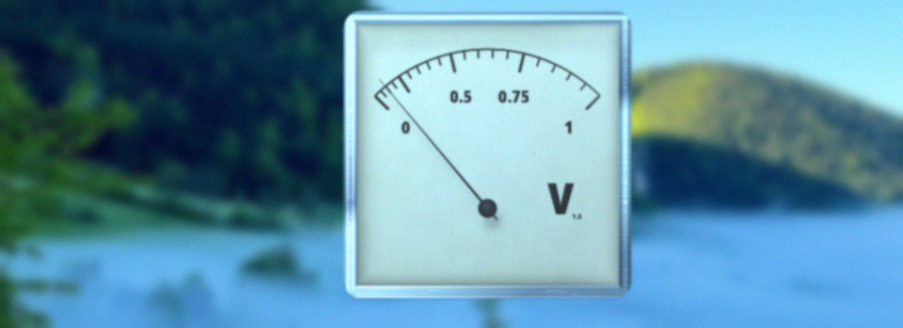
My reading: {"value": 0.15, "unit": "V"}
